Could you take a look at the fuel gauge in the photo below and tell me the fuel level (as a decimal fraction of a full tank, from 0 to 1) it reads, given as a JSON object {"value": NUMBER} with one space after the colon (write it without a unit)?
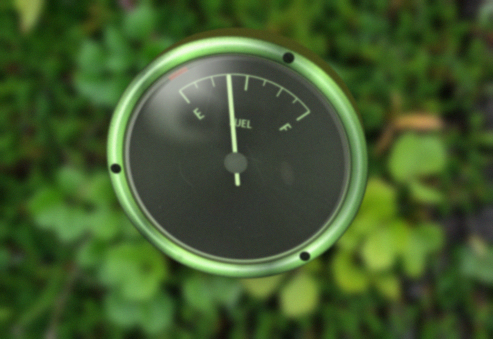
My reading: {"value": 0.375}
